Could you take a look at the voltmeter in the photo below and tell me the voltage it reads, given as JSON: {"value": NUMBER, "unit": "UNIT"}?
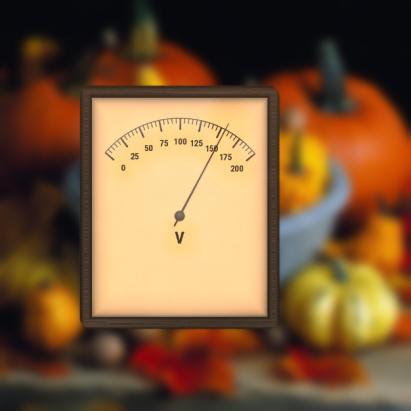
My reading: {"value": 155, "unit": "V"}
